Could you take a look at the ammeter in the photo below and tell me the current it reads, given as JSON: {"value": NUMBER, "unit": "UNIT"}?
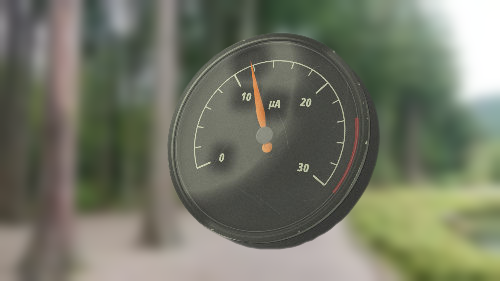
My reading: {"value": 12, "unit": "µA"}
